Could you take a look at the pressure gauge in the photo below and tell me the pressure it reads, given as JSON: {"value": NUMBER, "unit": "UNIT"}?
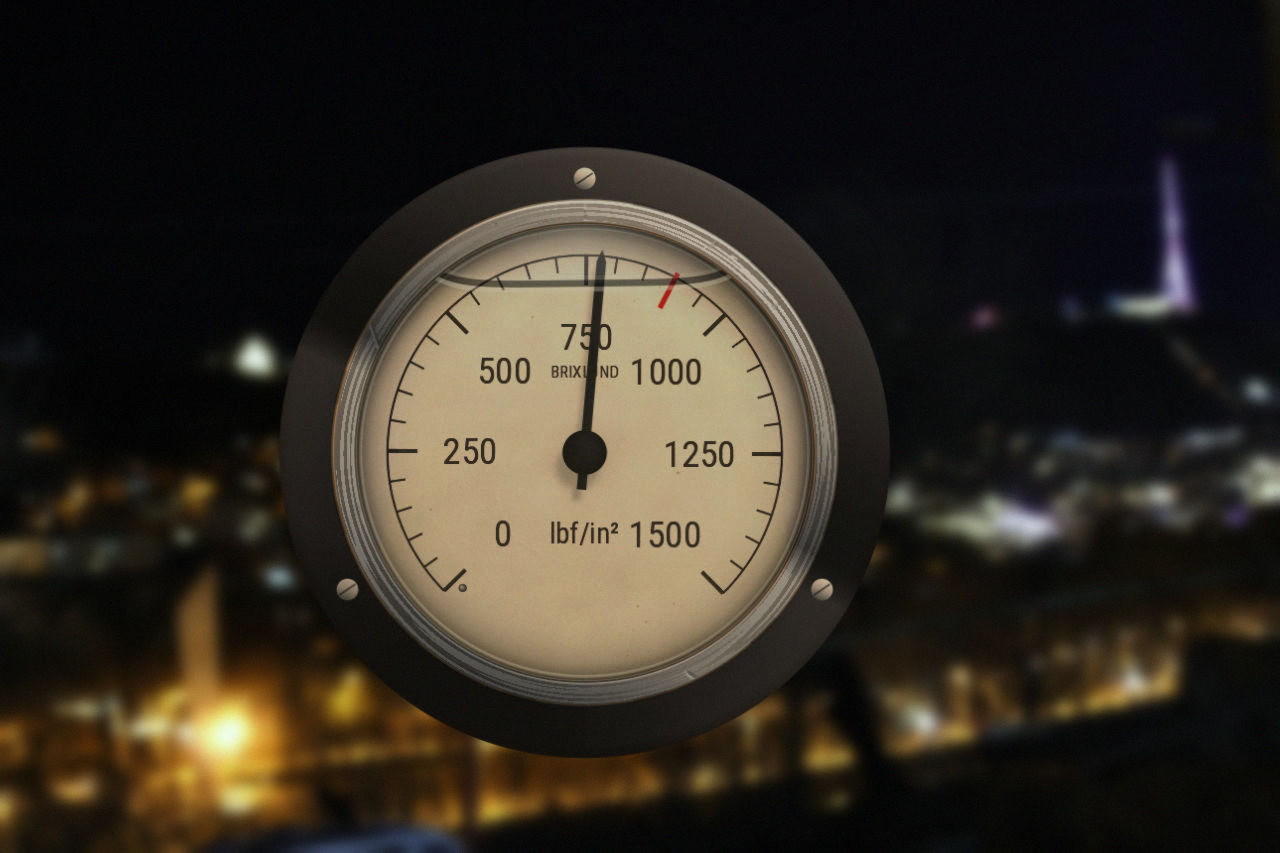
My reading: {"value": 775, "unit": "psi"}
